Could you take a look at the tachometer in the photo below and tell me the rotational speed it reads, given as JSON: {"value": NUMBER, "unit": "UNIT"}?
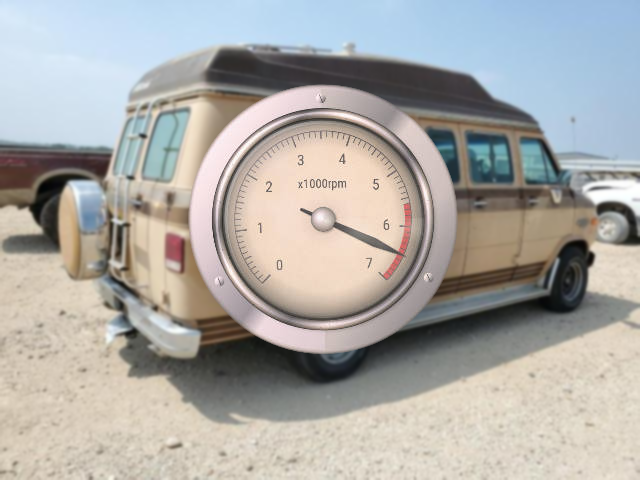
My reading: {"value": 6500, "unit": "rpm"}
